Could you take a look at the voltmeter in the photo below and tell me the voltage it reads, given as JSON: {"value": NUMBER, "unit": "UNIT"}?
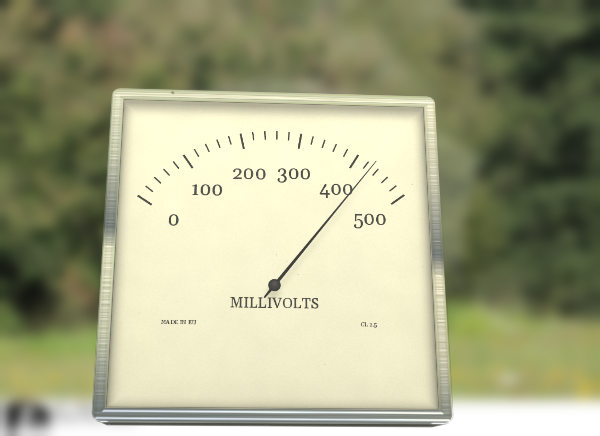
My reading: {"value": 430, "unit": "mV"}
